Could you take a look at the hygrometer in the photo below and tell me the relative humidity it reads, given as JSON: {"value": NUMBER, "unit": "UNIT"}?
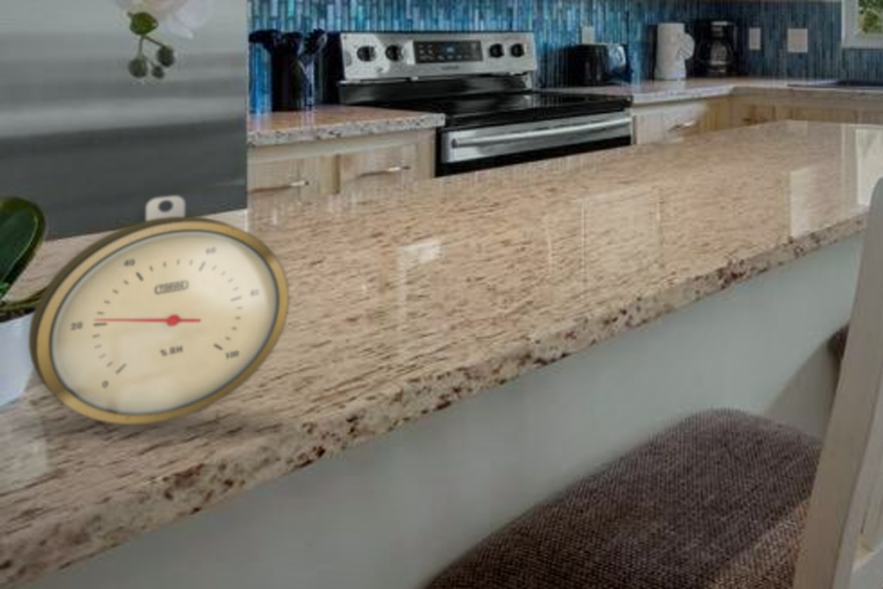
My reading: {"value": 22, "unit": "%"}
